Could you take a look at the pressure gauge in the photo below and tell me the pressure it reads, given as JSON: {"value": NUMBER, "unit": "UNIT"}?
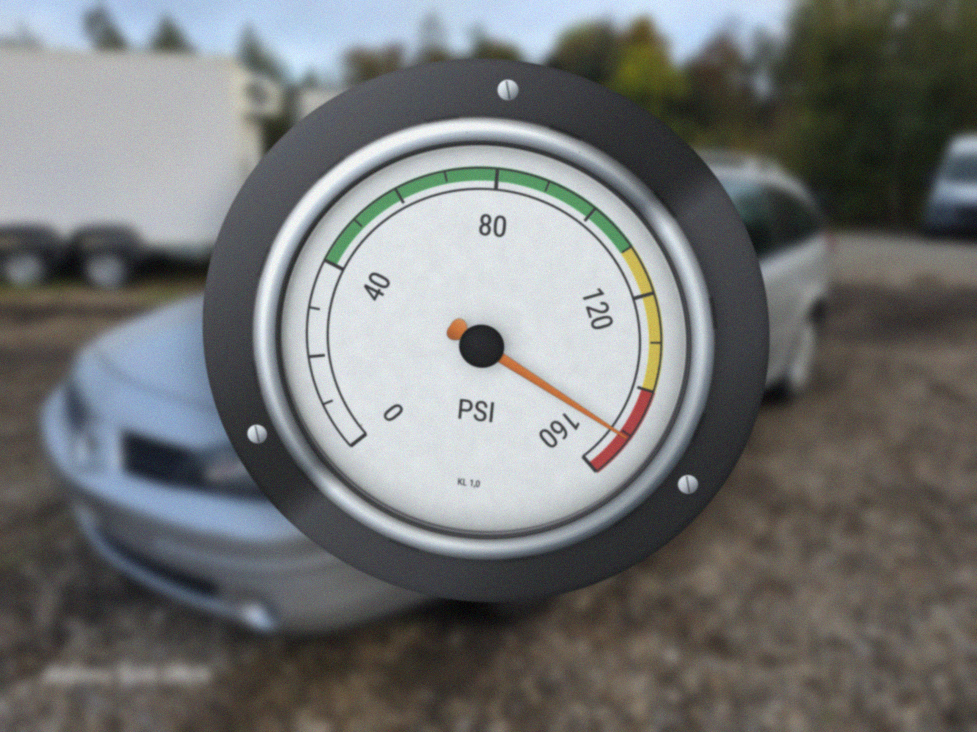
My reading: {"value": 150, "unit": "psi"}
